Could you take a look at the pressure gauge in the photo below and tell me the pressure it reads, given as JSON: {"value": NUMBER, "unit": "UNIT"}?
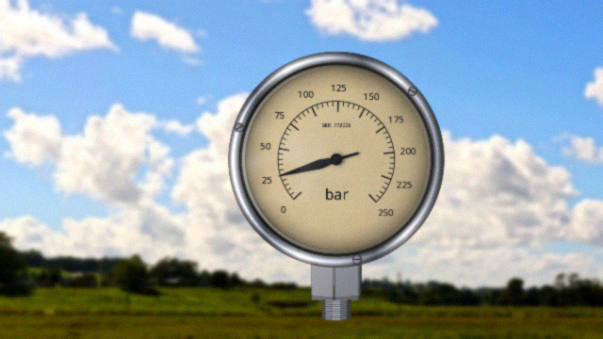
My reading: {"value": 25, "unit": "bar"}
